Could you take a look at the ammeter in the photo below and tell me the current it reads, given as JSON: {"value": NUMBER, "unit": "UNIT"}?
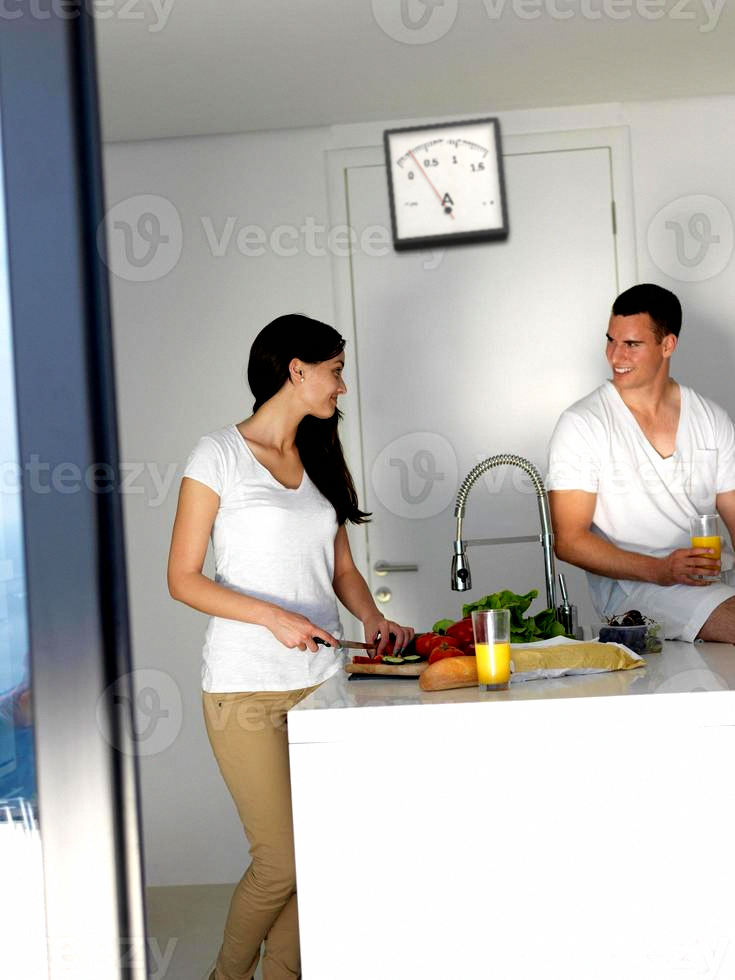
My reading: {"value": 0.25, "unit": "A"}
